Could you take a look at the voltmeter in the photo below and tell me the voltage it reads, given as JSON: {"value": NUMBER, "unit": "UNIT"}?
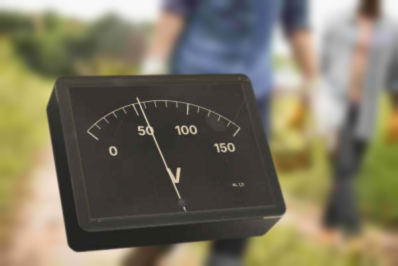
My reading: {"value": 55, "unit": "V"}
